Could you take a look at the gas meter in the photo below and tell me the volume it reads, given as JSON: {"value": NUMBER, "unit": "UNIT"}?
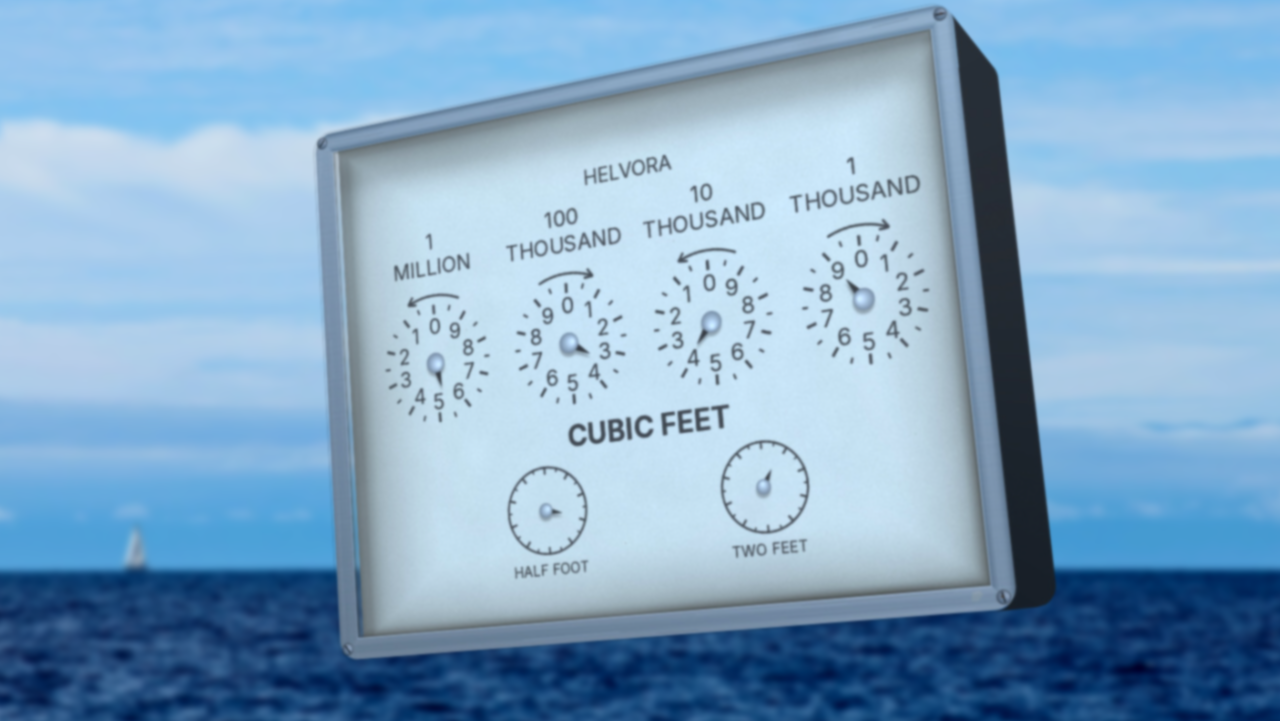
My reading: {"value": 533900, "unit": "ft³"}
